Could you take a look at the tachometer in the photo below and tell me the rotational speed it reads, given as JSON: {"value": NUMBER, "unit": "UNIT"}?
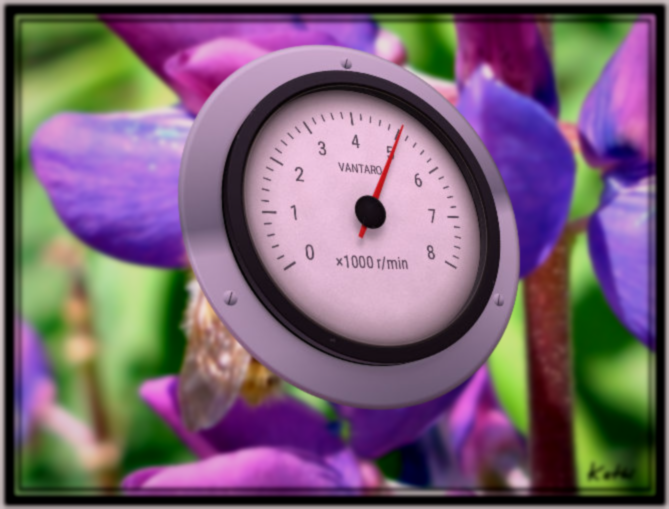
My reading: {"value": 5000, "unit": "rpm"}
